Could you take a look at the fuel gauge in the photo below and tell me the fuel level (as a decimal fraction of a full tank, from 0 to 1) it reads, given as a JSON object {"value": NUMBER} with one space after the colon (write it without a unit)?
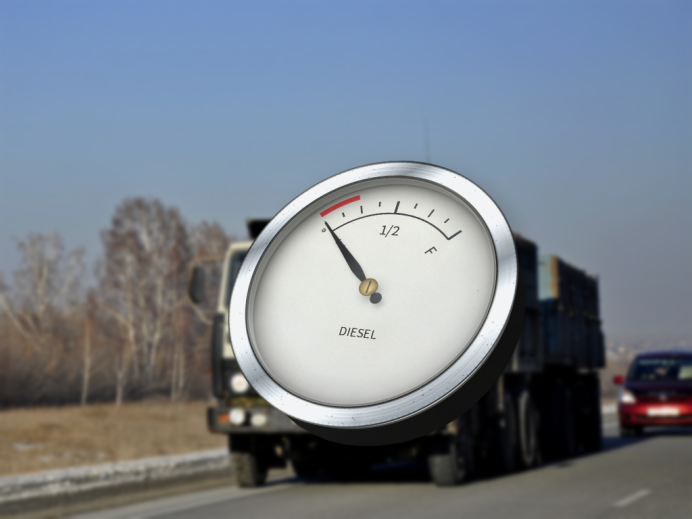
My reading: {"value": 0}
